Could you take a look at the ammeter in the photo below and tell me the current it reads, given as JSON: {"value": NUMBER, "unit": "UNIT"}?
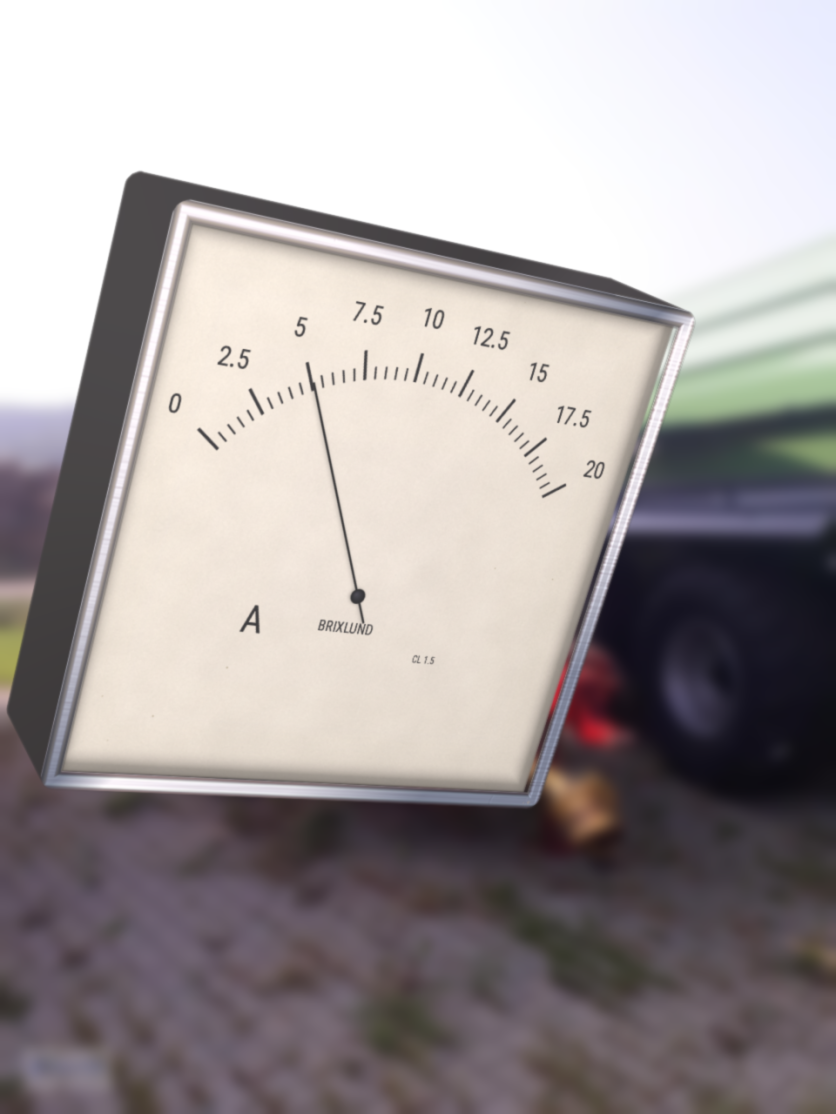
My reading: {"value": 5, "unit": "A"}
